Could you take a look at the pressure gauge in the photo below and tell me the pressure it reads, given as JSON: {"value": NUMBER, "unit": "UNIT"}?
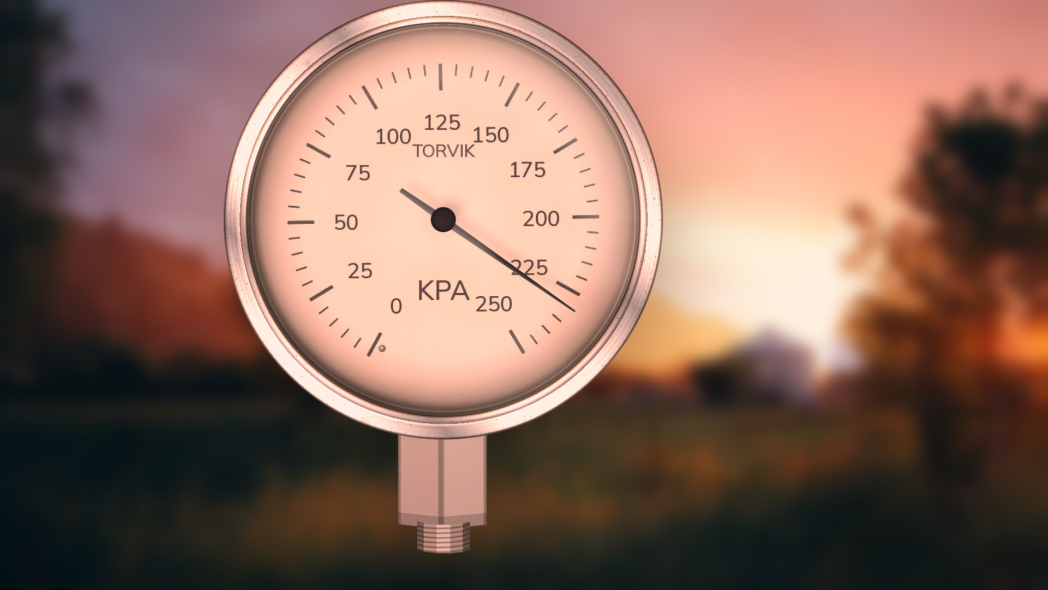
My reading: {"value": 230, "unit": "kPa"}
